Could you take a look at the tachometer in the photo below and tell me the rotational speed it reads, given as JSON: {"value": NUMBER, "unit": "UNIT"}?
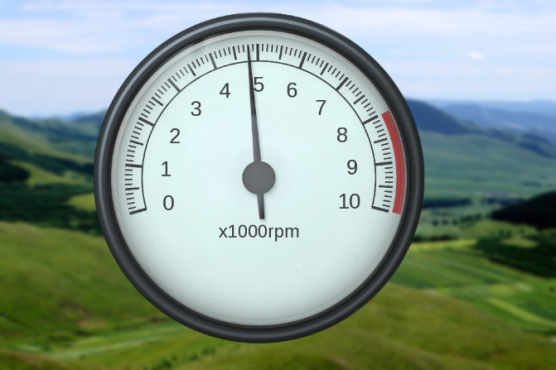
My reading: {"value": 4800, "unit": "rpm"}
